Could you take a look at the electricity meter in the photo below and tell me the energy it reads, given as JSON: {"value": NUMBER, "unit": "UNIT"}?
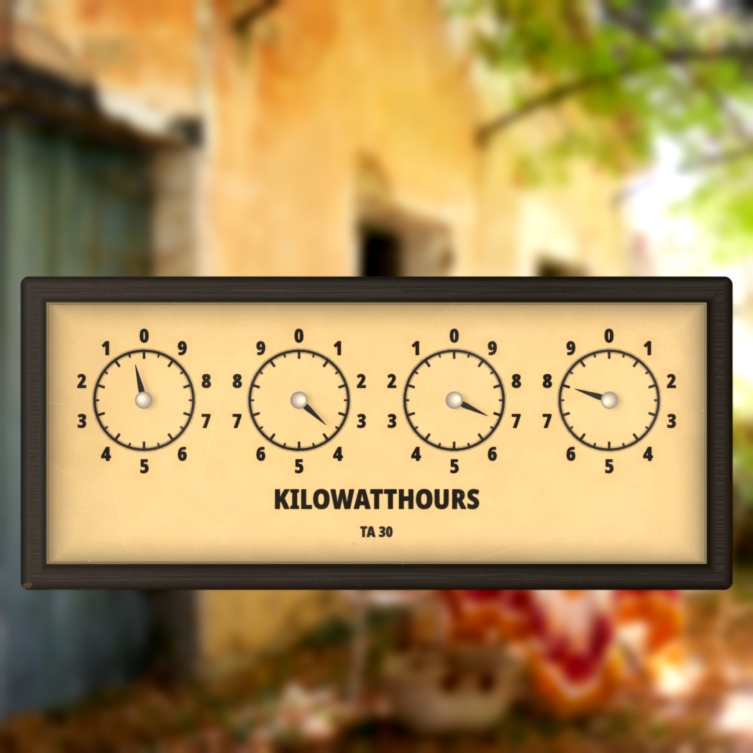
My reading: {"value": 368, "unit": "kWh"}
